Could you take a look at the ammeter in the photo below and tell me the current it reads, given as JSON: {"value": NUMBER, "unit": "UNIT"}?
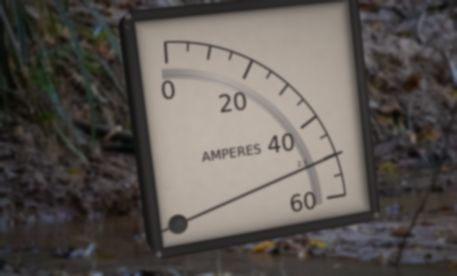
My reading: {"value": 50, "unit": "A"}
